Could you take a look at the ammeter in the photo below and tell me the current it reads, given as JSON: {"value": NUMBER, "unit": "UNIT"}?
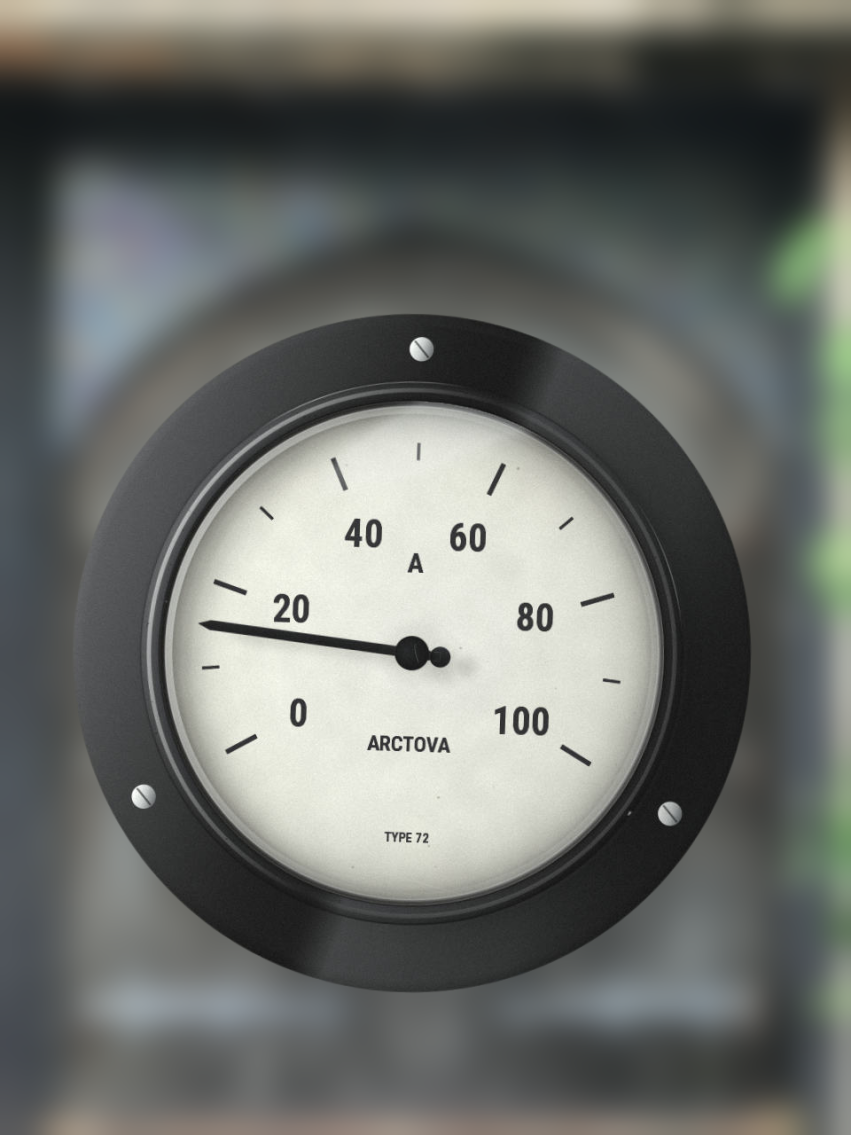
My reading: {"value": 15, "unit": "A"}
